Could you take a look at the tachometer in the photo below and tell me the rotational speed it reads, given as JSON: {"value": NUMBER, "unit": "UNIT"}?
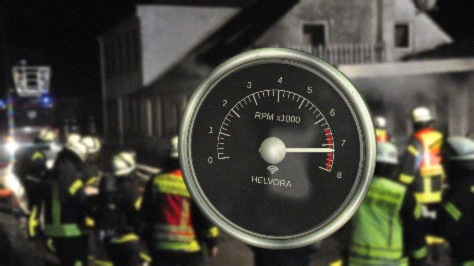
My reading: {"value": 7200, "unit": "rpm"}
